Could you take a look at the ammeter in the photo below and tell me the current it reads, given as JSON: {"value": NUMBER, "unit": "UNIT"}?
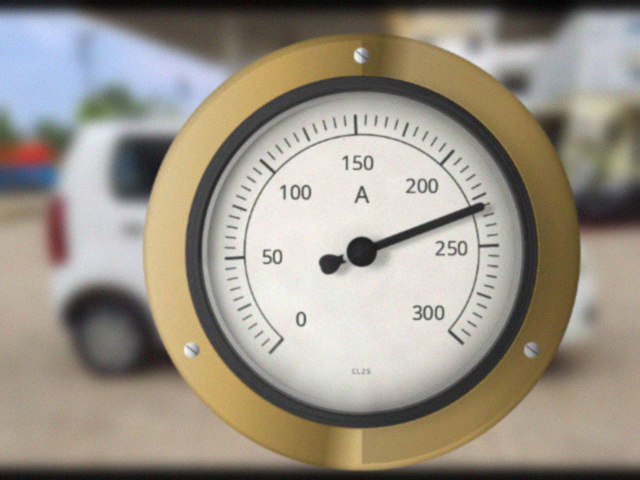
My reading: {"value": 230, "unit": "A"}
